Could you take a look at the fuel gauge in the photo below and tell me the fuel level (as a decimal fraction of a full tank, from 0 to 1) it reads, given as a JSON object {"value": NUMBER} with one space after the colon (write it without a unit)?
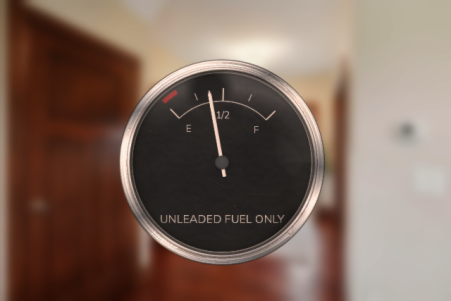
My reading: {"value": 0.375}
